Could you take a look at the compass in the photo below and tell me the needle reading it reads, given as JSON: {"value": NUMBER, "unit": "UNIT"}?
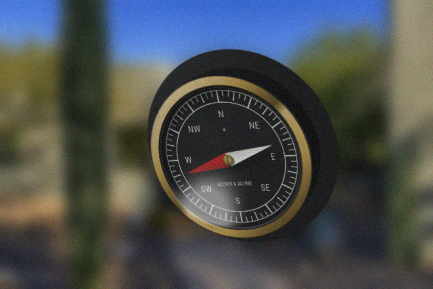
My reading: {"value": 255, "unit": "°"}
